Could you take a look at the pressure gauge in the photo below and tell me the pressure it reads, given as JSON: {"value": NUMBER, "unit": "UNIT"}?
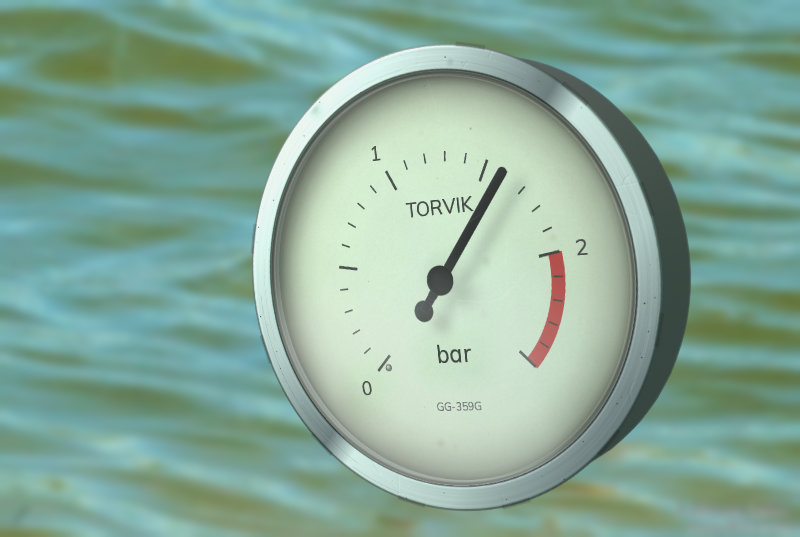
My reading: {"value": 1.6, "unit": "bar"}
